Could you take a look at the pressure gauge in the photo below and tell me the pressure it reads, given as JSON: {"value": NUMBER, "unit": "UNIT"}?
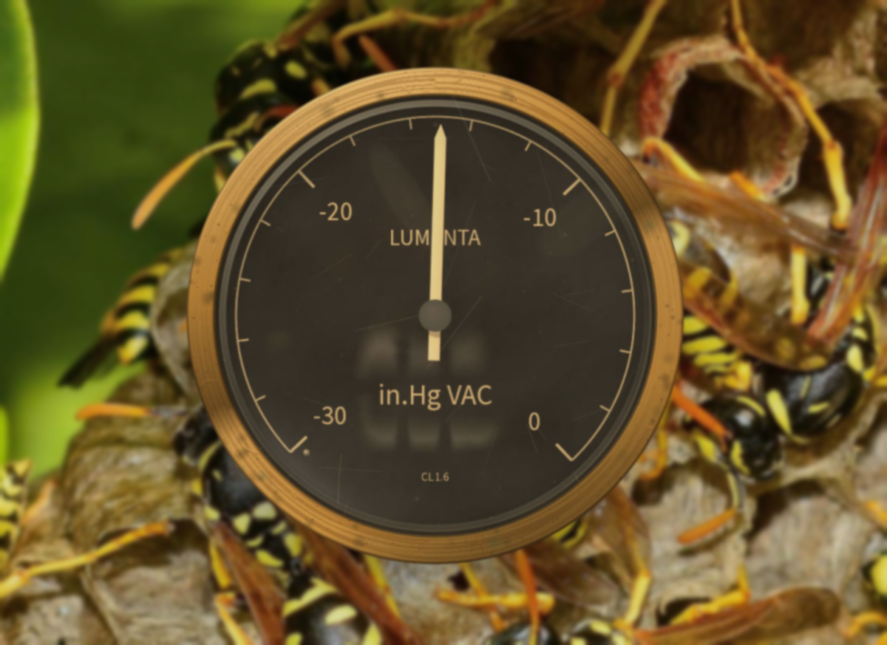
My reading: {"value": -15, "unit": "inHg"}
